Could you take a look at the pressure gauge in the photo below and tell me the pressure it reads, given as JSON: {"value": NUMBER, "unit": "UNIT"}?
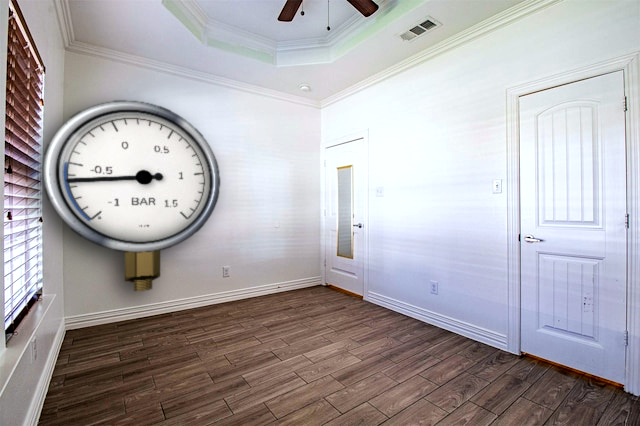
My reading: {"value": -0.65, "unit": "bar"}
